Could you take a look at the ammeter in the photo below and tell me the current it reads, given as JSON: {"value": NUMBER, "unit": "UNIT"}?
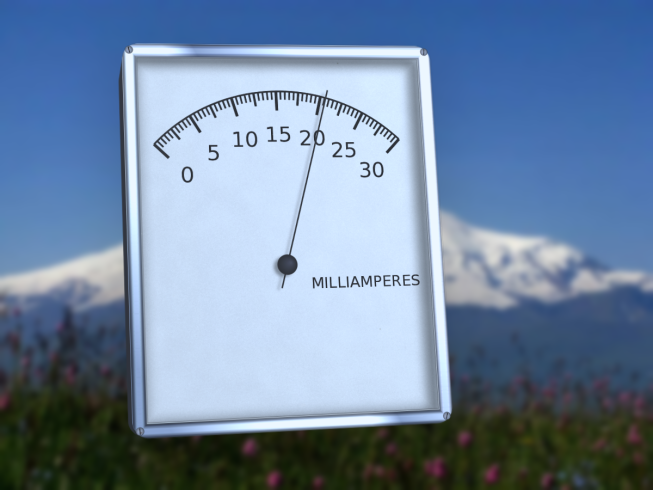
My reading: {"value": 20.5, "unit": "mA"}
